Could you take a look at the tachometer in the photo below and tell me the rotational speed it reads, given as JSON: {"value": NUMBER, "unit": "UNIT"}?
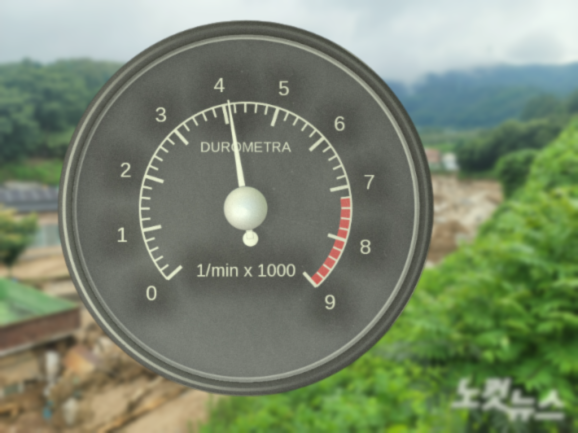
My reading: {"value": 4100, "unit": "rpm"}
